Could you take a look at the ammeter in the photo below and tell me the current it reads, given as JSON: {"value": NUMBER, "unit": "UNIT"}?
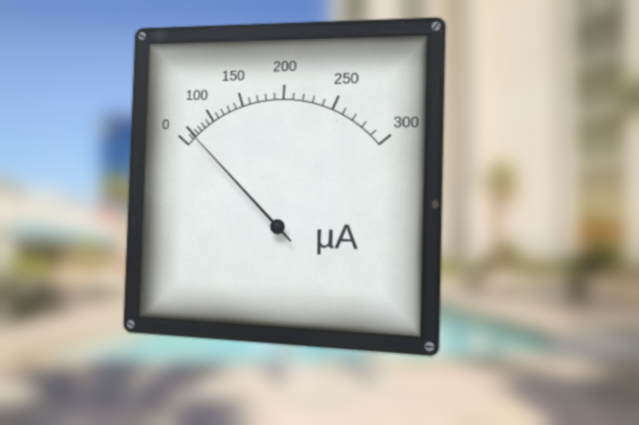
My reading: {"value": 50, "unit": "µA"}
